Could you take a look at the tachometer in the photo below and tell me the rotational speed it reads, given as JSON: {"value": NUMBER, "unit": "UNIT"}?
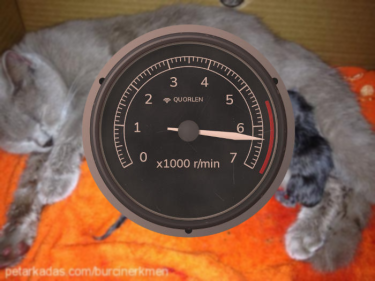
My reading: {"value": 6300, "unit": "rpm"}
